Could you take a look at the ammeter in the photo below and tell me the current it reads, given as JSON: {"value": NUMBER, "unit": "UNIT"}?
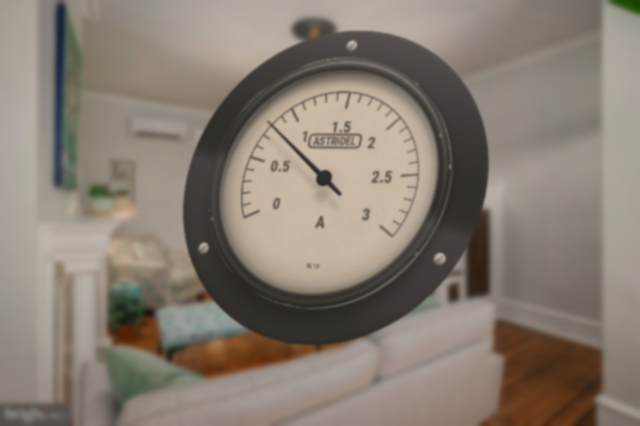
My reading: {"value": 0.8, "unit": "A"}
